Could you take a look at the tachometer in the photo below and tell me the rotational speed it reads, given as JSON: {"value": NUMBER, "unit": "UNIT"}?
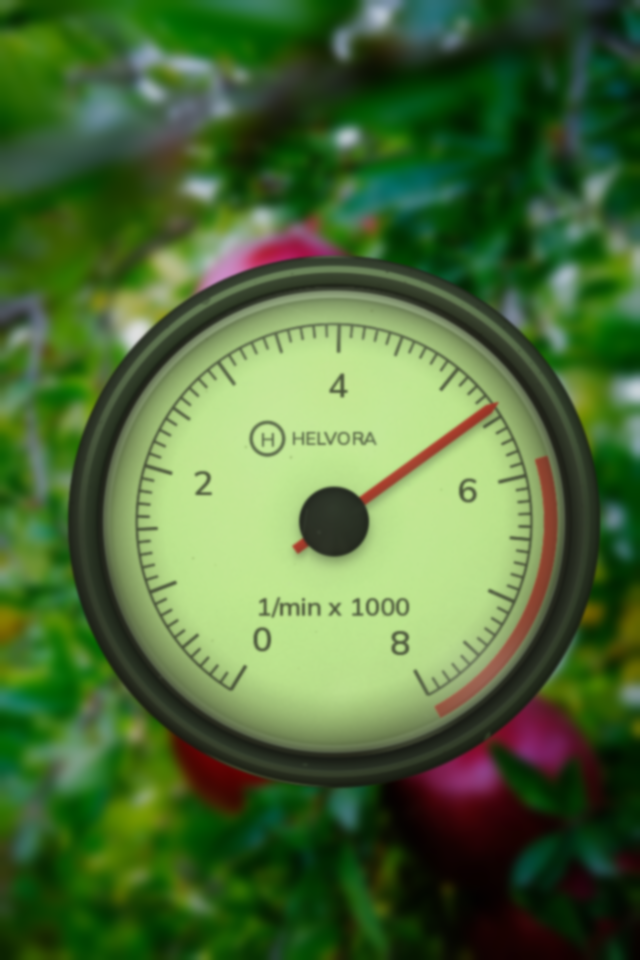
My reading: {"value": 5400, "unit": "rpm"}
